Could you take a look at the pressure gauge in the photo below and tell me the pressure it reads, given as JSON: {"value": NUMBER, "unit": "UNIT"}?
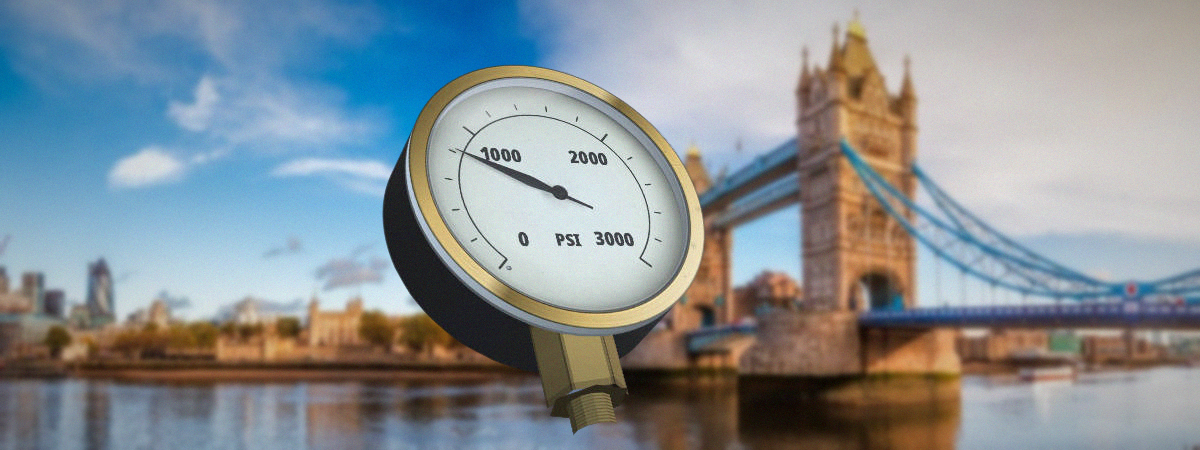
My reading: {"value": 800, "unit": "psi"}
